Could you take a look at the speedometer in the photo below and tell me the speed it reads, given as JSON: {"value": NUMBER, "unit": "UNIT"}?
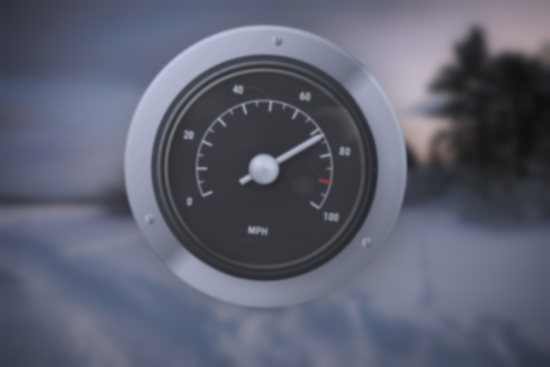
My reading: {"value": 72.5, "unit": "mph"}
